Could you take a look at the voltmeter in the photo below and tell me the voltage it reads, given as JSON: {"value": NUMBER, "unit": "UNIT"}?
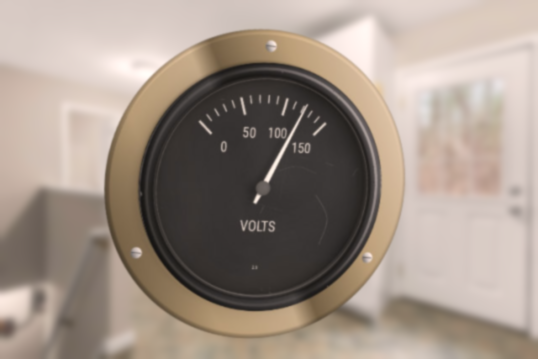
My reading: {"value": 120, "unit": "V"}
